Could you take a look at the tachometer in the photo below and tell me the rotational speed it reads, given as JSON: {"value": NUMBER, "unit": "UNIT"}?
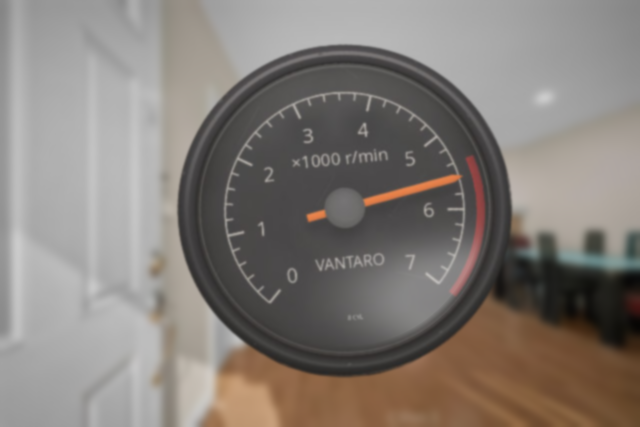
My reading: {"value": 5600, "unit": "rpm"}
